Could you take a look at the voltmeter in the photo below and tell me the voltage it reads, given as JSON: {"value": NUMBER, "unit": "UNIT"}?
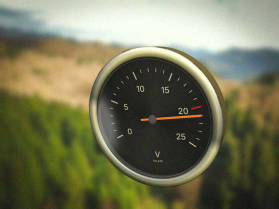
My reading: {"value": 21, "unit": "V"}
